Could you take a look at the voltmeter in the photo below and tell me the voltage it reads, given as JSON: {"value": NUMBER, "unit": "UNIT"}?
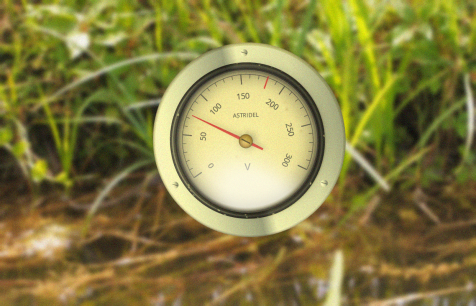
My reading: {"value": 75, "unit": "V"}
